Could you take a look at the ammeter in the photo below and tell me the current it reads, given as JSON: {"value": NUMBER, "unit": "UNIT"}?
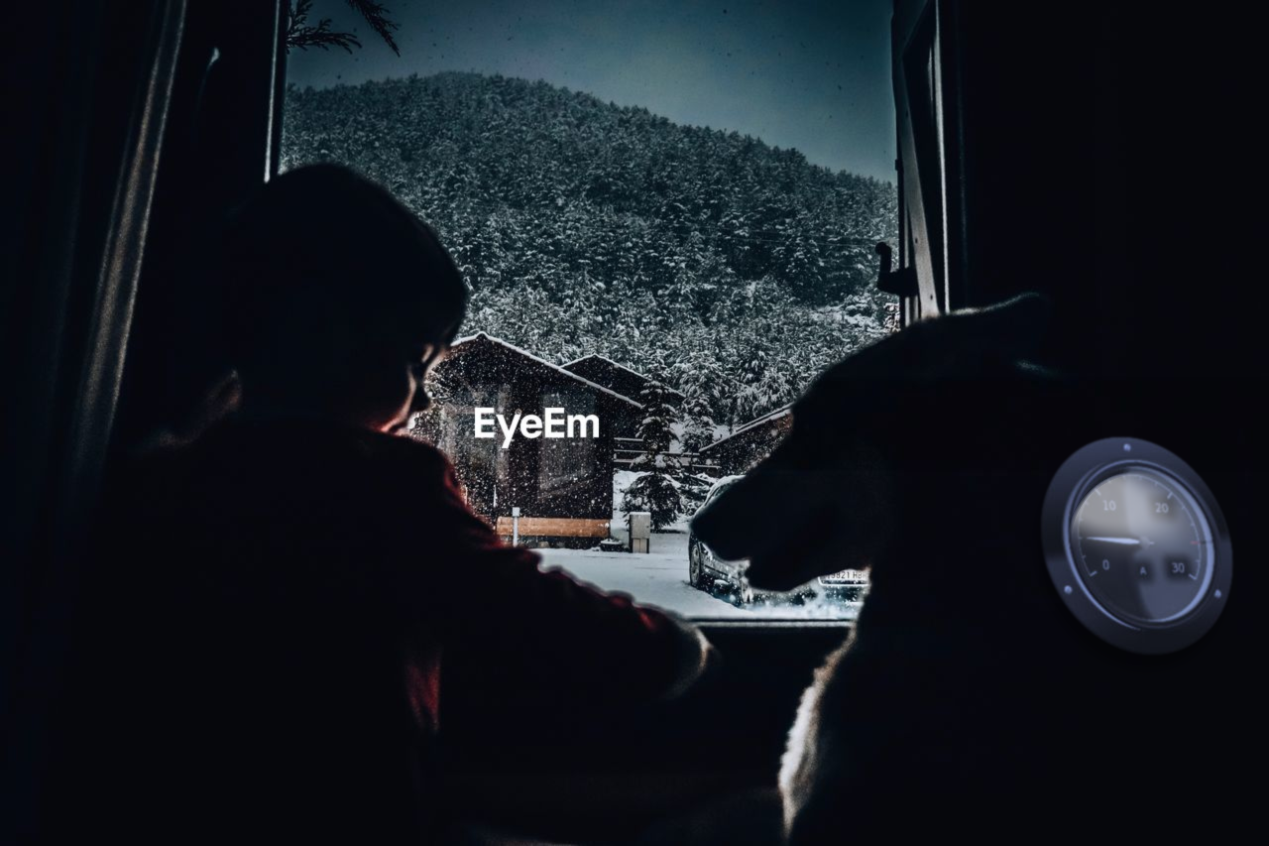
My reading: {"value": 4, "unit": "A"}
